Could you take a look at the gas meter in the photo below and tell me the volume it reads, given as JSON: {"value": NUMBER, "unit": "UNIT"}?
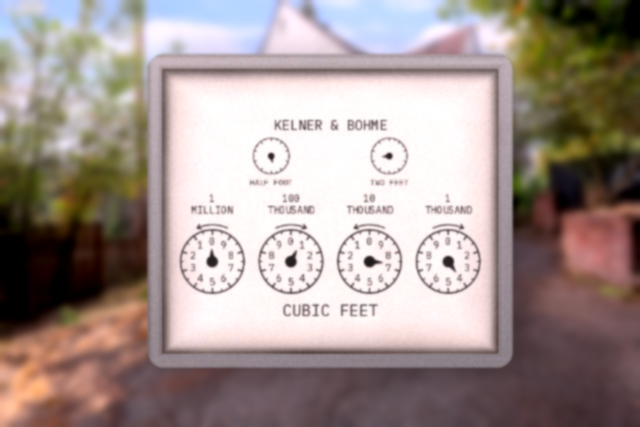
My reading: {"value": 7400, "unit": "ft³"}
